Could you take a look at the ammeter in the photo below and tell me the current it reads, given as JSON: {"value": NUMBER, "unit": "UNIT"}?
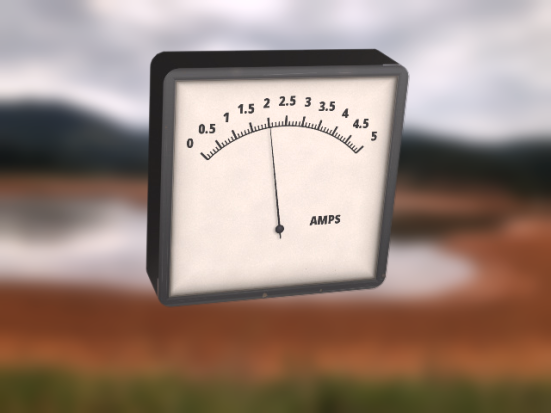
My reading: {"value": 2, "unit": "A"}
